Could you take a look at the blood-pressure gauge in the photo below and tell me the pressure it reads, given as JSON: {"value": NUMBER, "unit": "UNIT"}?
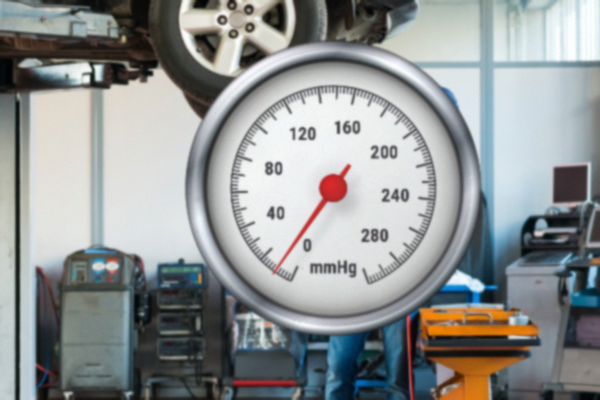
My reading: {"value": 10, "unit": "mmHg"}
